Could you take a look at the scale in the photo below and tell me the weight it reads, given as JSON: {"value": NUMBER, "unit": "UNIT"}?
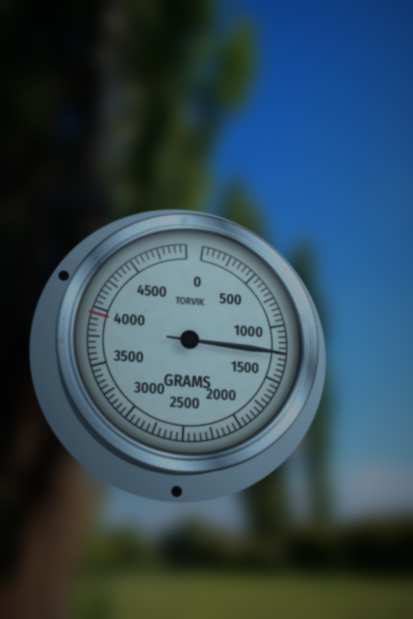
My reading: {"value": 1250, "unit": "g"}
